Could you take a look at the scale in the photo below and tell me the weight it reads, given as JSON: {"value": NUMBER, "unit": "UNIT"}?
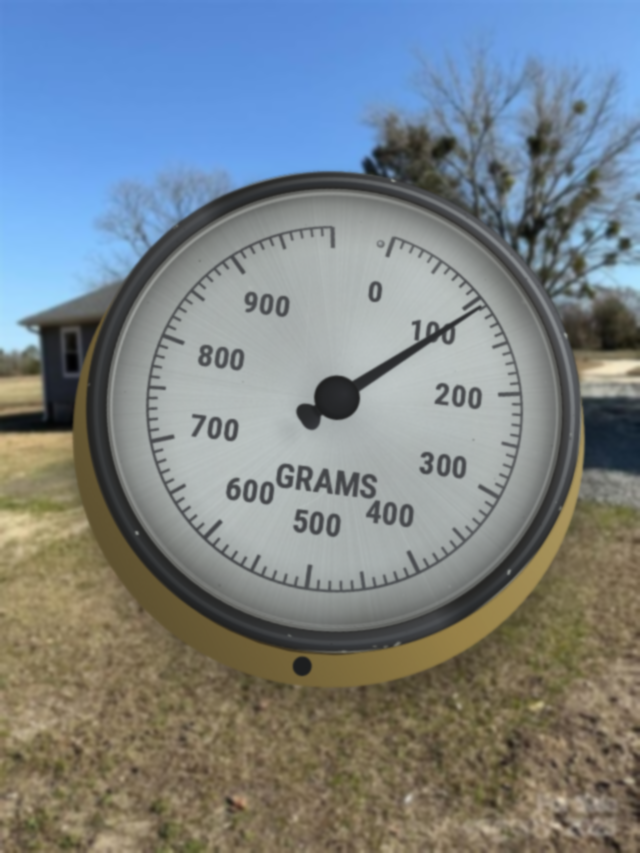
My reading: {"value": 110, "unit": "g"}
